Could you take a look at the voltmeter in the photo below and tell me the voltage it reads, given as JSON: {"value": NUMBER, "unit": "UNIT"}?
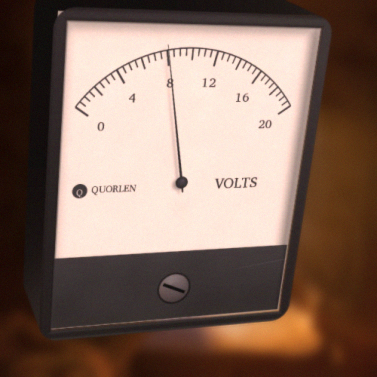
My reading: {"value": 8, "unit": "V"}
